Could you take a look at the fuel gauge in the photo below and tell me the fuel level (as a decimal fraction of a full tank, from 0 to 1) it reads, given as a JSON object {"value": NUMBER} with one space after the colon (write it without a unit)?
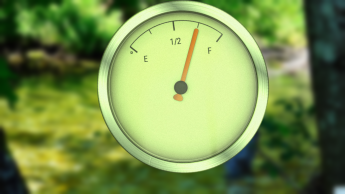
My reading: {"value": 0.75}
